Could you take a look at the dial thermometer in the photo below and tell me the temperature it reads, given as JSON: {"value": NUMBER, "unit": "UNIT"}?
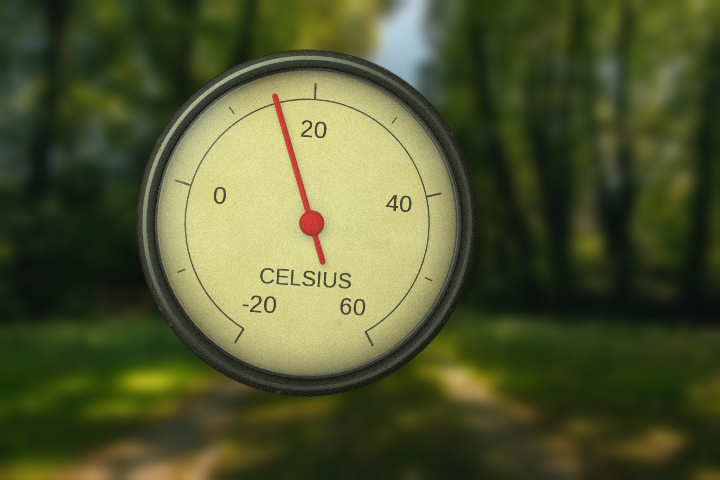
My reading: {"value": 15, "unit": "°C"}
